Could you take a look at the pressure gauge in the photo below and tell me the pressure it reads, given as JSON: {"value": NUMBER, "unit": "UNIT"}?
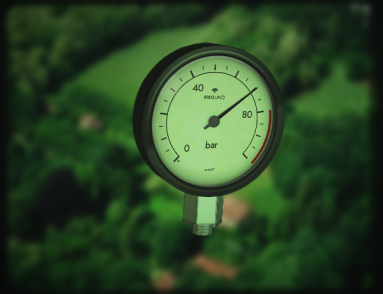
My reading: {"value": 70, "unit": "bar"}
